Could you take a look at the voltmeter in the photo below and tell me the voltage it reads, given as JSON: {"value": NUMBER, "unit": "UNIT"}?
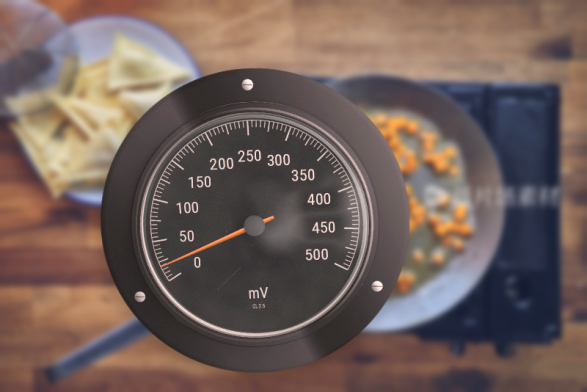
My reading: {"value": 20, "unit": "mV"}
